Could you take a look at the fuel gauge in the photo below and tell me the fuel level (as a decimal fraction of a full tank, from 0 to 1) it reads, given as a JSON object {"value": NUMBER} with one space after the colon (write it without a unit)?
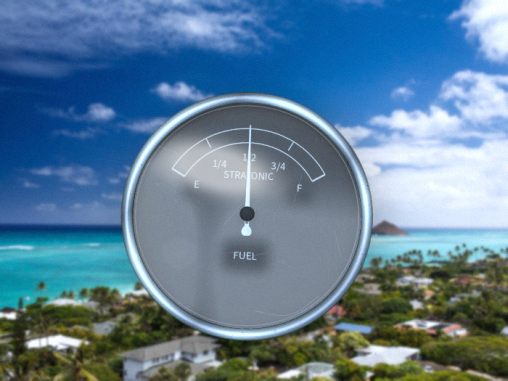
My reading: {"value": 0.5}
